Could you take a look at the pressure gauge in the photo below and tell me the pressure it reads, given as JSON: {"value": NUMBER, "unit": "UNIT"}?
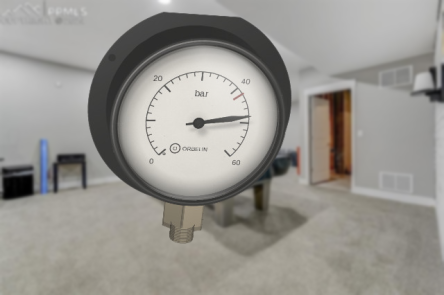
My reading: {"value": 48, "unit": "bar"}
